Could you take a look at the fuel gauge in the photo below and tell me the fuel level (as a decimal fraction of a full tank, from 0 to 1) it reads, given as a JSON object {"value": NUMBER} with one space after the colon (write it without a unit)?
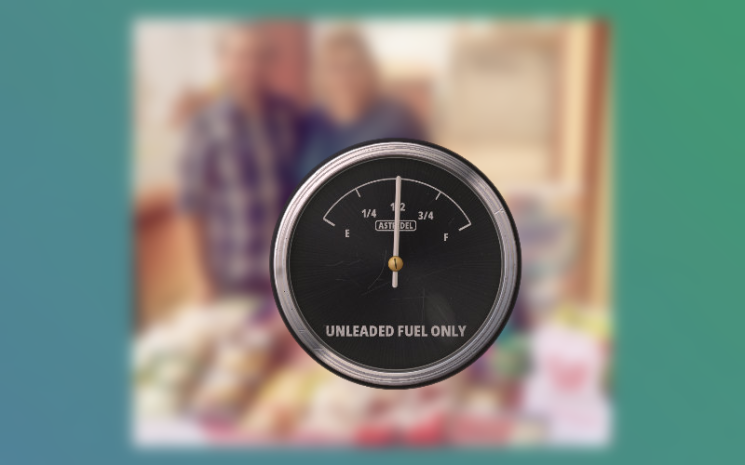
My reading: {"value": 0.5}
